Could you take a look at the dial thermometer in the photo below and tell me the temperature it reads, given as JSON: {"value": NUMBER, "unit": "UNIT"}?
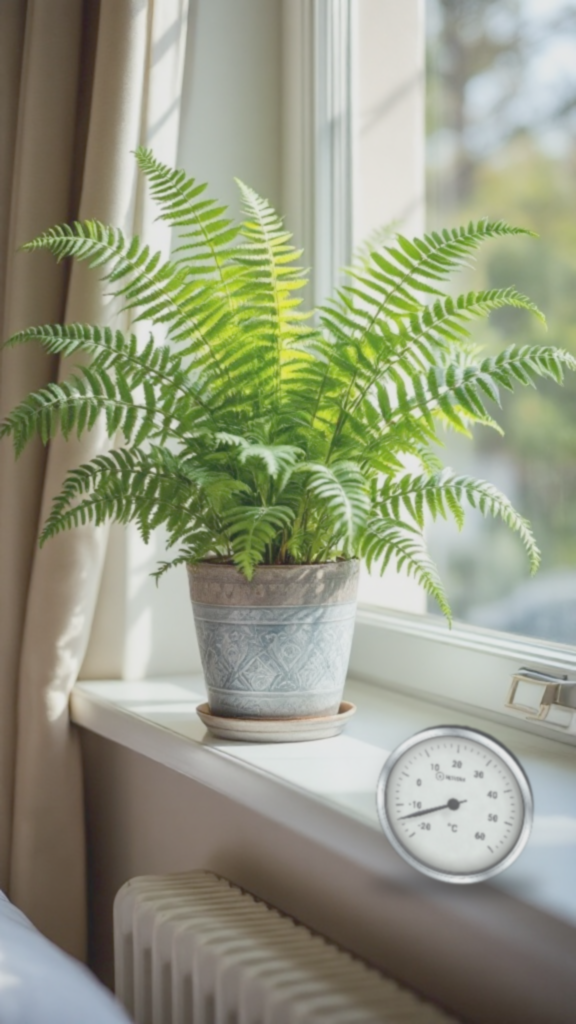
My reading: {"value": -14, "unit": "°C"}
